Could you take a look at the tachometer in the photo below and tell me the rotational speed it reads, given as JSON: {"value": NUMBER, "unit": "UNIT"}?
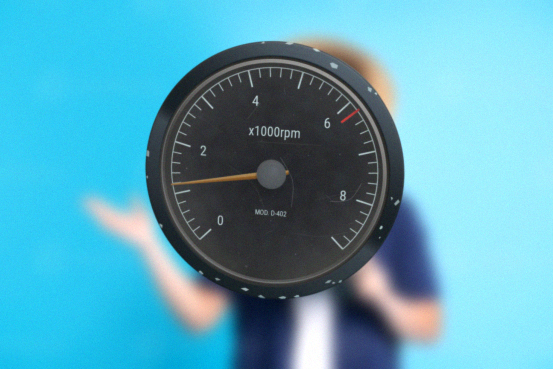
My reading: {"value": 1200, "unit": "rpm"}
